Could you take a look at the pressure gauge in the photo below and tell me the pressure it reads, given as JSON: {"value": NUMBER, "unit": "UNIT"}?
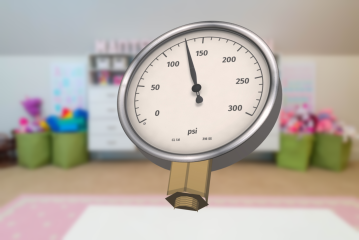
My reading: {"value": 130, "unit": "psi"}
